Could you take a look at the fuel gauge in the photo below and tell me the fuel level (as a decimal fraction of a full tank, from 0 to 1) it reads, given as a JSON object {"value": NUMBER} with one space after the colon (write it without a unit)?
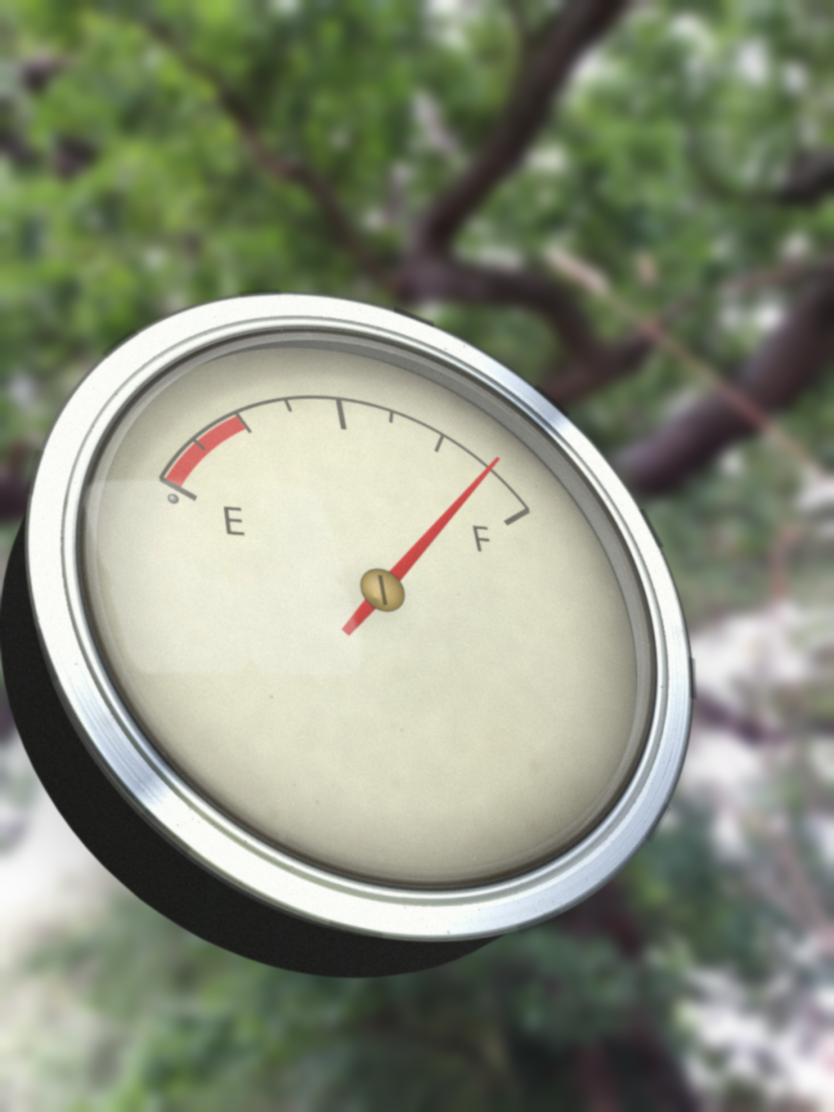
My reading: {"value": 0.875}
